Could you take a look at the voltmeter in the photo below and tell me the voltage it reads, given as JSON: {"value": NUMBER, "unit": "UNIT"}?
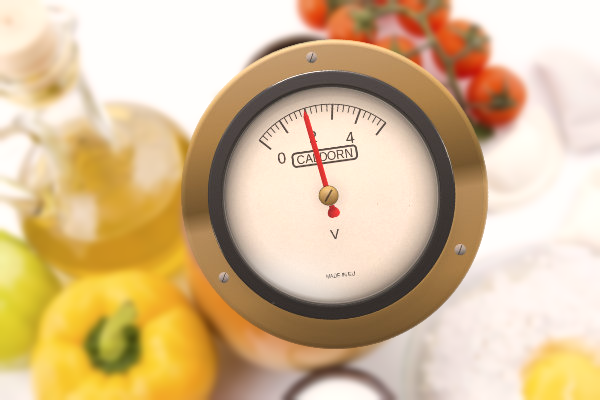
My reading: {"value": 2, "unit": "V"}
